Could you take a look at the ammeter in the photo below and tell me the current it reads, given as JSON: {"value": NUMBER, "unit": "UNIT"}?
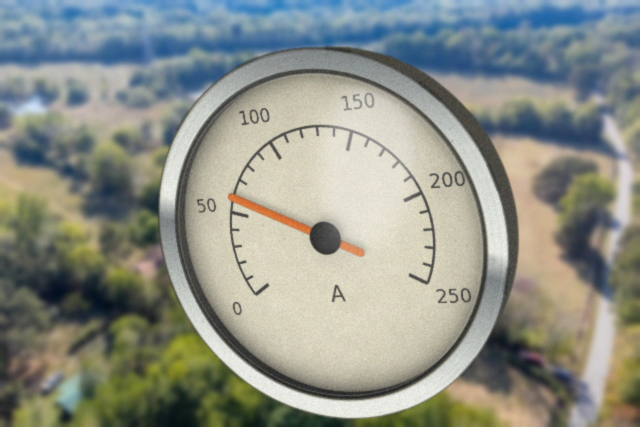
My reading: {"value": 60, "unit": "A"}
